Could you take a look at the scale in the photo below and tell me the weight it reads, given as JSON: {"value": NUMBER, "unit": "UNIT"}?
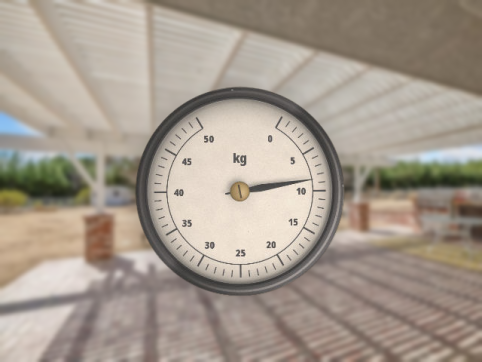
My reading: {"value": 8.5, "unit": "kg"}
